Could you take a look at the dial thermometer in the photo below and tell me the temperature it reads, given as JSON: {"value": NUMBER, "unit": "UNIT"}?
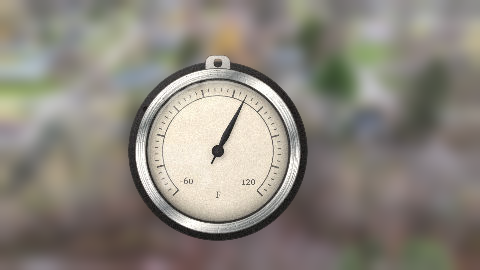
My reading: {"value": 48, "unit": "°F"}
